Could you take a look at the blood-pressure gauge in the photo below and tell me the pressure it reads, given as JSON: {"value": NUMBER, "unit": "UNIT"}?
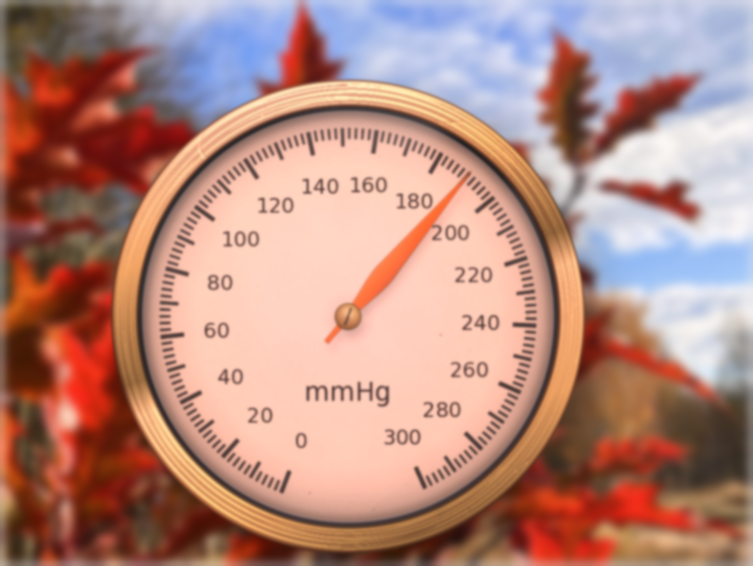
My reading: {"value": 190, "unit": "mmHg"}
